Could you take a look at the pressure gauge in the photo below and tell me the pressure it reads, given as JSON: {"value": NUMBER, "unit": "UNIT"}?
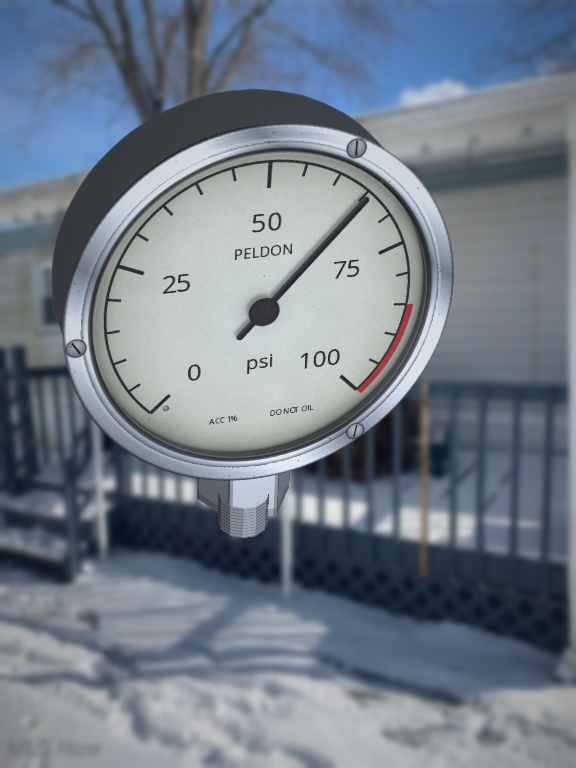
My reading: {"value": 65, "unit": "psi"}
